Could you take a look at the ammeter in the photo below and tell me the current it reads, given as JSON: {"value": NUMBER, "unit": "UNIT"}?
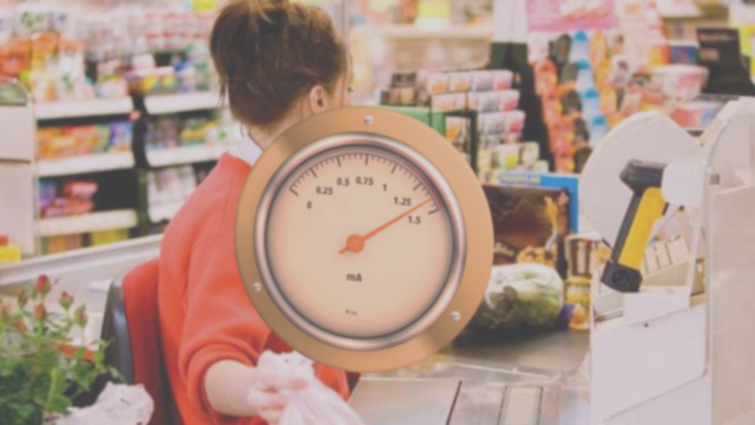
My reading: {"value": 1.4, "unit": "mA"}
